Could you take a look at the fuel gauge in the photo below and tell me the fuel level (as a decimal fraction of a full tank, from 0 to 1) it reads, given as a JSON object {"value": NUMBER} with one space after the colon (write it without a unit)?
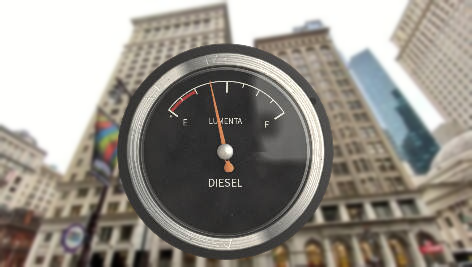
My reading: {"value": 0.375}
